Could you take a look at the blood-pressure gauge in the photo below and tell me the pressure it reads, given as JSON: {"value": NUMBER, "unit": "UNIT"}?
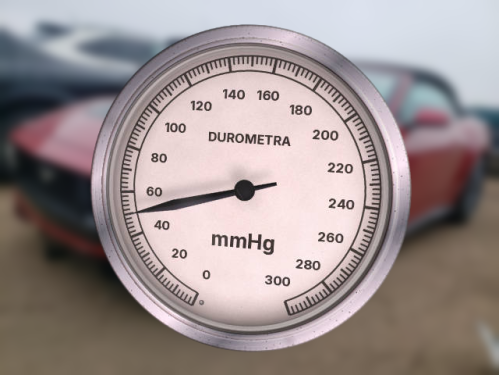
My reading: {"value": 50, "unit": "mmHg"}
